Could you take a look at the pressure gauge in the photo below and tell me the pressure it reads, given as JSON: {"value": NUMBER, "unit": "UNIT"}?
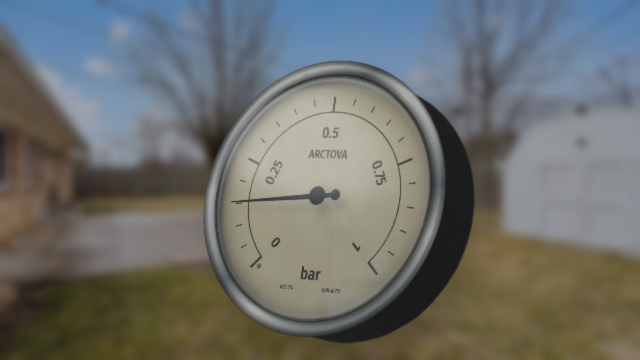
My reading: {"value": 0.15, "unit": "bar"}
